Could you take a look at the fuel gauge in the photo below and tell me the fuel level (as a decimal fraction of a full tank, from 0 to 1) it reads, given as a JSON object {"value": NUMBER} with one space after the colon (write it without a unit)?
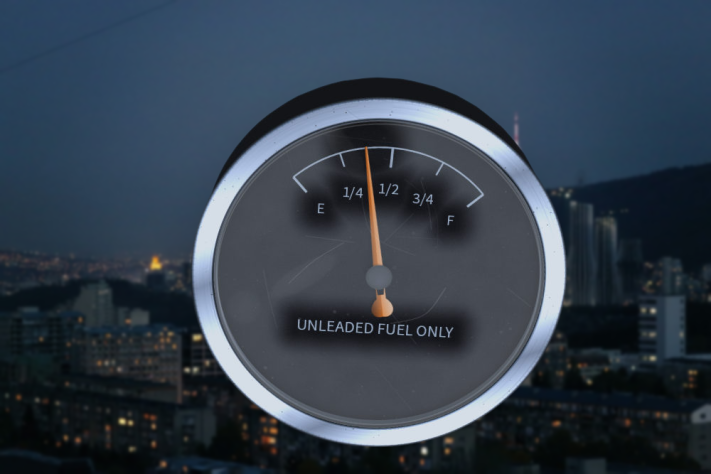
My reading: {"value": 0.375}
